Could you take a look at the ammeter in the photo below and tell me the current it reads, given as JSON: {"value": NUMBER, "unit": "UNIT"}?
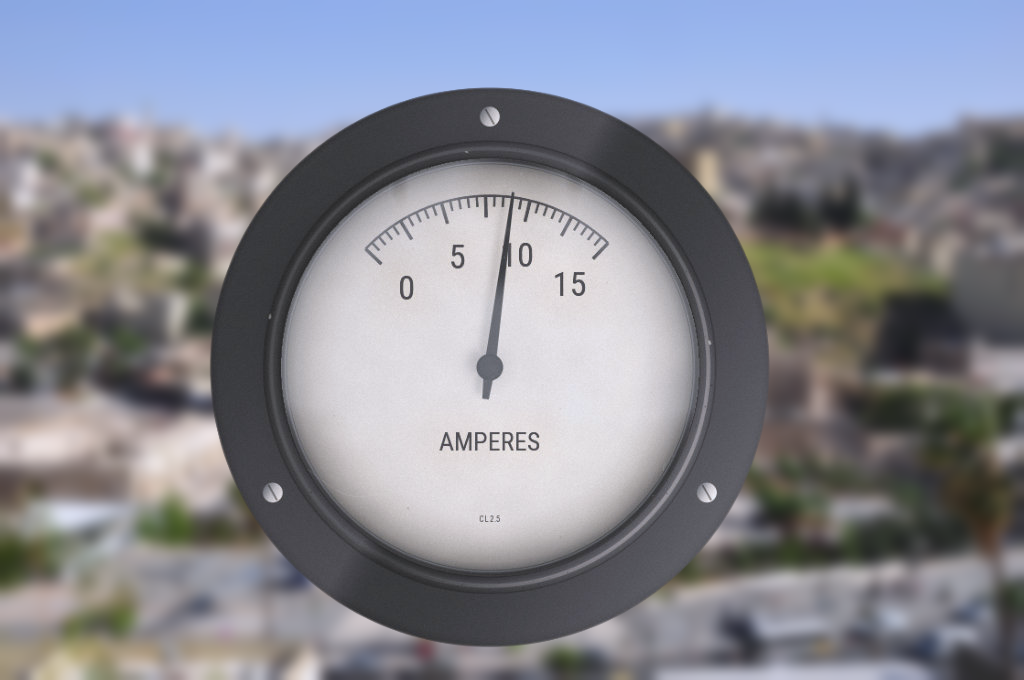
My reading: {"value": 9, "unit": "A"}
